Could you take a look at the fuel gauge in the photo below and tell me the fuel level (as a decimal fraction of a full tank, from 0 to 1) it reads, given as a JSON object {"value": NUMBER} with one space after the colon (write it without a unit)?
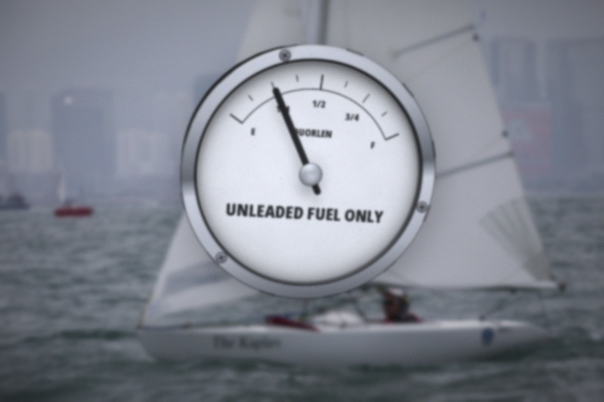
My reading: {"value": 0.25}
